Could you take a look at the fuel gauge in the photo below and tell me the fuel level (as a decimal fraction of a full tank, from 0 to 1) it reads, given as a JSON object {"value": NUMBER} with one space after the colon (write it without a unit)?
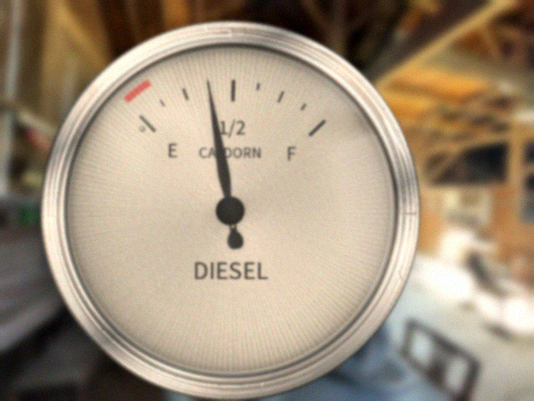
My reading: {"value": 0.375}
